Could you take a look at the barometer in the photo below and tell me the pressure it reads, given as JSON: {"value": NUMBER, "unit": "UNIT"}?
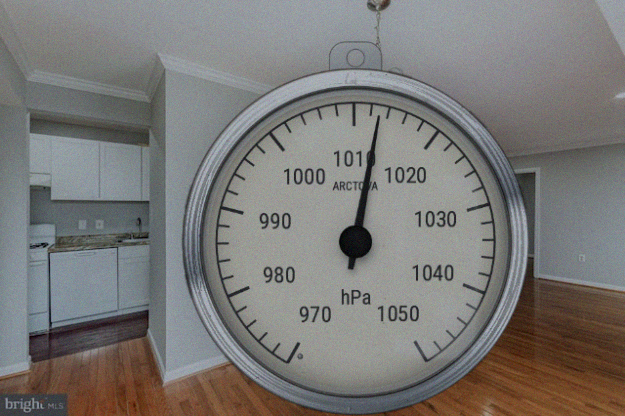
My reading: {"value": 1013, "unit": "hPa"}
